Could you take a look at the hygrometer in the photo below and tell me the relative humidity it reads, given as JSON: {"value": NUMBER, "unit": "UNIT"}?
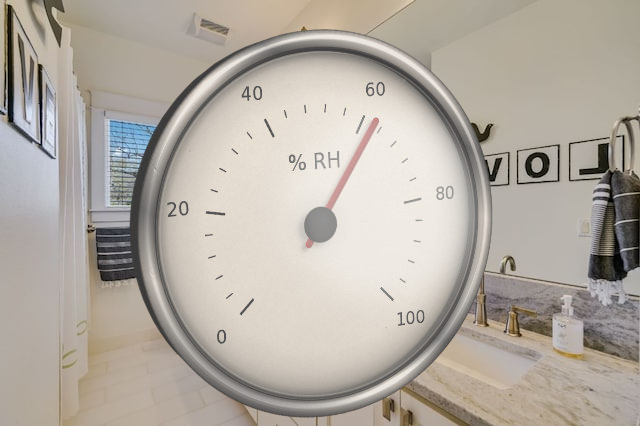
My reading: {"value": 62, "unit": "%"}
